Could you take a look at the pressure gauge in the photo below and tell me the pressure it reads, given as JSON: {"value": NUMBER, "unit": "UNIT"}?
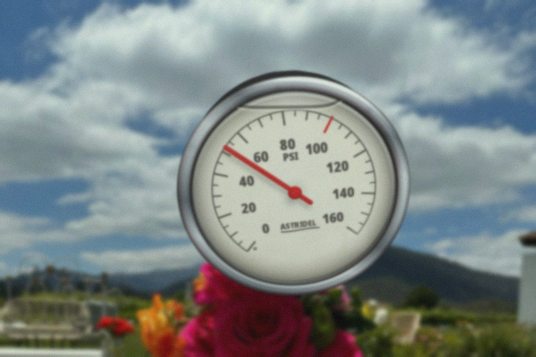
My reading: {"value": 52.5, "unit": "psi"}
